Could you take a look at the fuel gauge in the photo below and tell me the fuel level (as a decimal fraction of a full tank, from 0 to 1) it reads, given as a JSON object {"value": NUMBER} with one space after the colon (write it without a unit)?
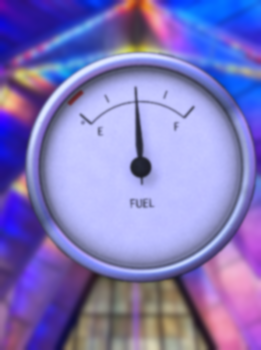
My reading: {"value": 0.5}
